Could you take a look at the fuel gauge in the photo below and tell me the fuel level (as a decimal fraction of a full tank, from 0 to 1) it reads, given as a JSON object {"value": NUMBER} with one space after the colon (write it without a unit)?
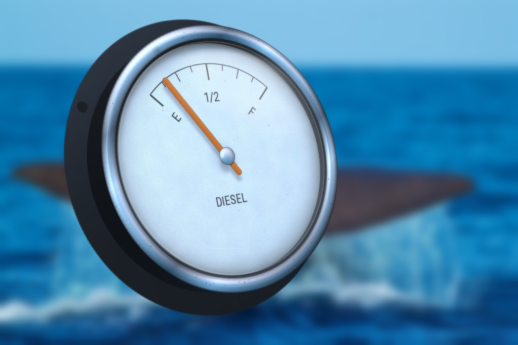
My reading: {"value": 0.125}
